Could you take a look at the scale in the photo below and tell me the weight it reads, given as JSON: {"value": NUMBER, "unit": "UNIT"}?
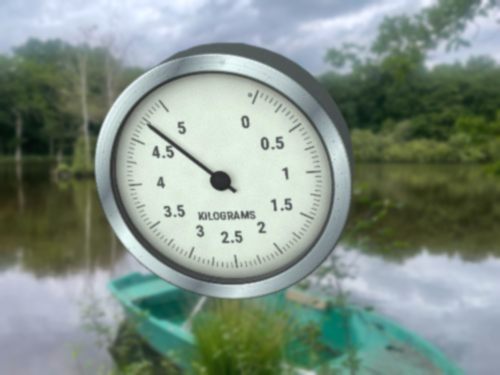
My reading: {"value": 4.75, "unit": "kg"}
